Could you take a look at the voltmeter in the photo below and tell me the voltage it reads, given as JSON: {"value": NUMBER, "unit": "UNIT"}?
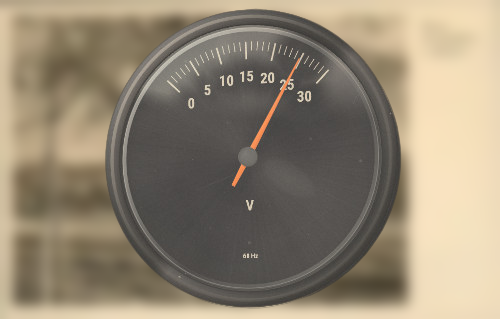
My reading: {"value": 25, "unit": "V"}
